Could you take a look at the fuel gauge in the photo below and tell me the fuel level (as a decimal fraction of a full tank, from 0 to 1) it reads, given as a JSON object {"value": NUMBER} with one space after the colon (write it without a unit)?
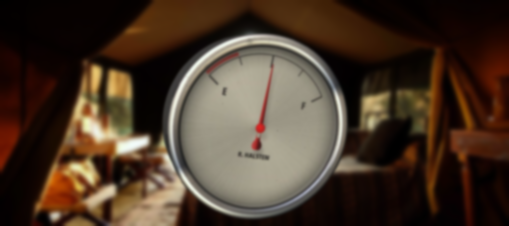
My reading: {"value": 0.5}
